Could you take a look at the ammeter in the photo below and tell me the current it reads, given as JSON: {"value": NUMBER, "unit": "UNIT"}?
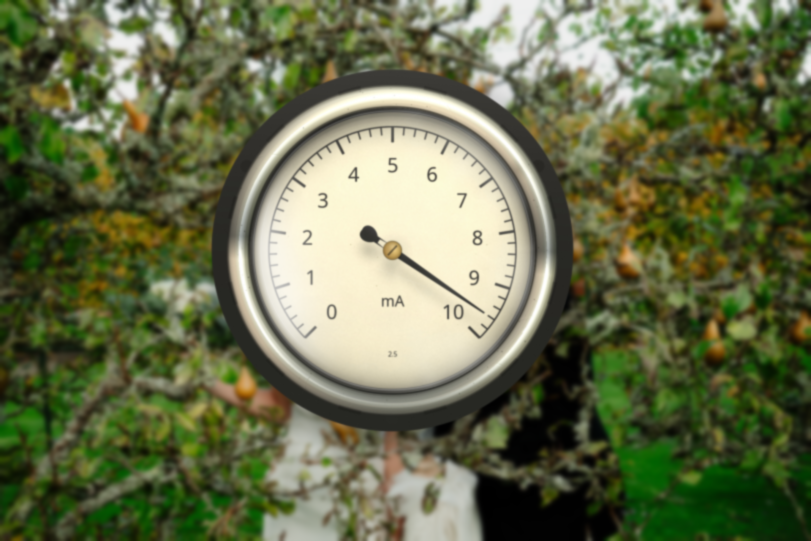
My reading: {"value": 9.6, "unit": "mA"}
